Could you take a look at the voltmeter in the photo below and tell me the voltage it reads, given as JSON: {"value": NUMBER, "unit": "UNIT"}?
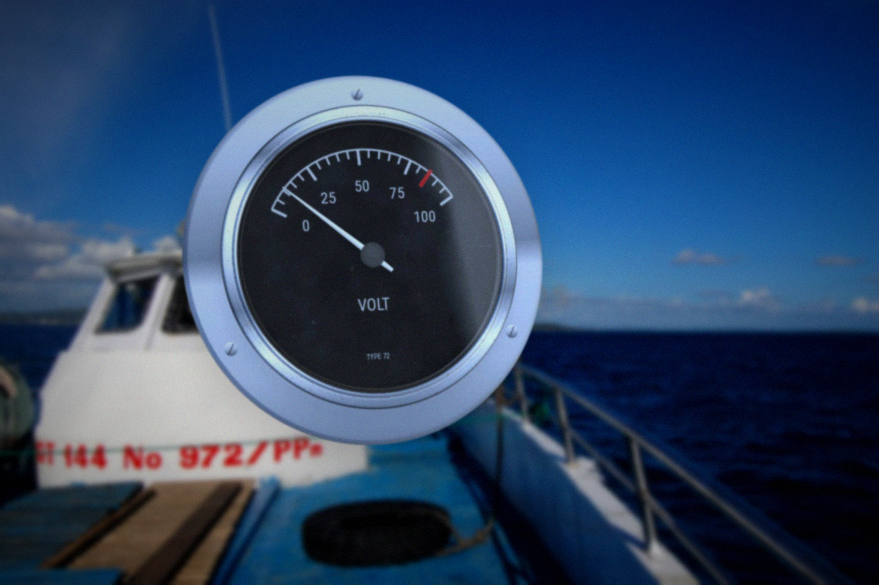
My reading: {"value": 10, "unit": "V"}
